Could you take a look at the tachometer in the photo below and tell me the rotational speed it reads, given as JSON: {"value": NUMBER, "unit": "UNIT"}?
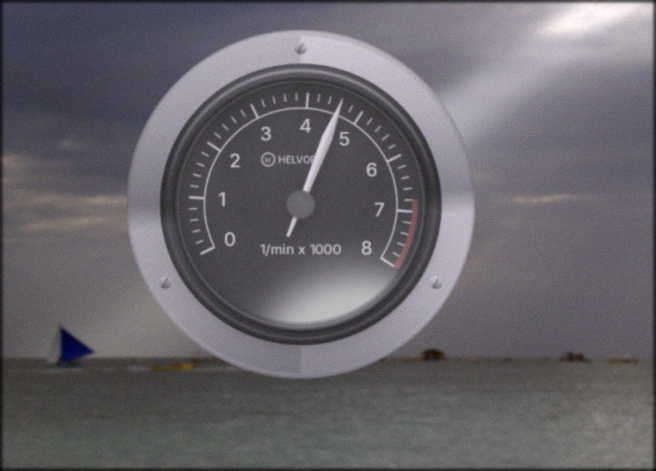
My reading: {"value": 4600, "unit": "rpm"}
